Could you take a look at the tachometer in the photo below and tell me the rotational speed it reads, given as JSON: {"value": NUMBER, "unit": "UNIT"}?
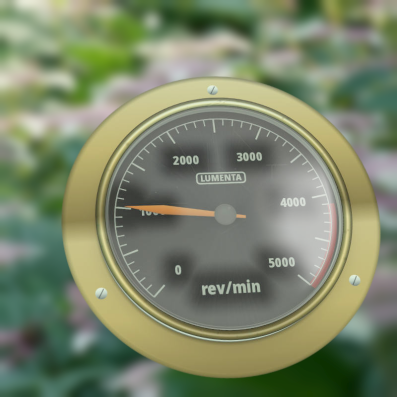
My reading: {"value": 1000, "unit": "rpm"}
